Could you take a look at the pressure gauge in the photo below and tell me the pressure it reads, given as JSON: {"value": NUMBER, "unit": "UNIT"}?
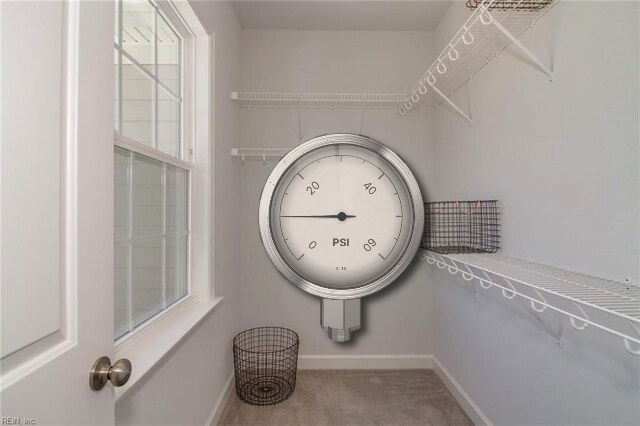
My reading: {"value": 10, "unit": "psi"}
